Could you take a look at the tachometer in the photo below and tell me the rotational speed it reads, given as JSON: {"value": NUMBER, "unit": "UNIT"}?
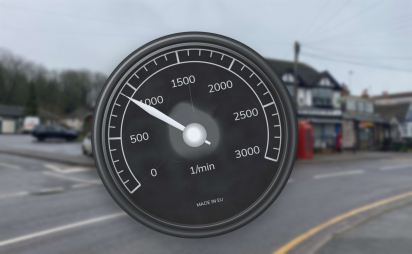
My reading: {"value": 900, "unit": "rpm"}
